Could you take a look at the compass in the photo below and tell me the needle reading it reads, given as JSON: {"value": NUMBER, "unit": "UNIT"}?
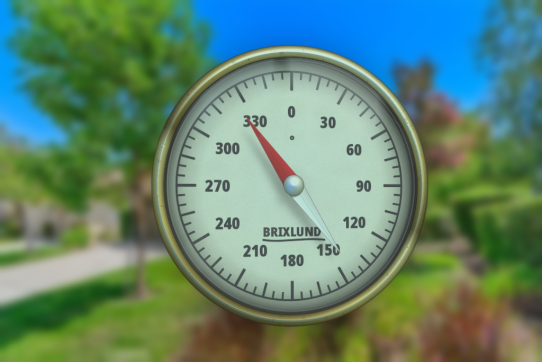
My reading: {"value": 325, "unit": "°"}
